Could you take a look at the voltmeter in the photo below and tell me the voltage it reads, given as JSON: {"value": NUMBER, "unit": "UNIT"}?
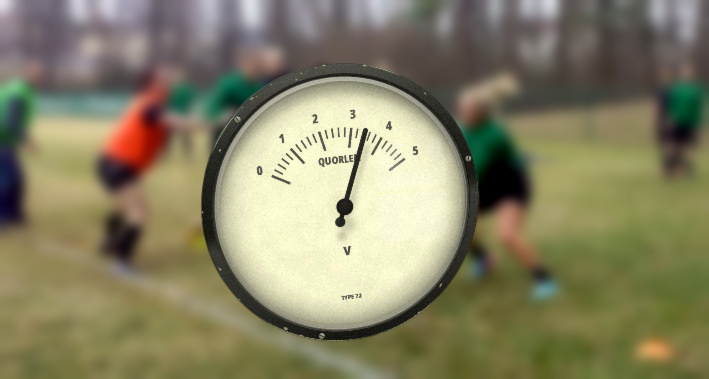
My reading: {"value": 3.4, "unit": "V"}
